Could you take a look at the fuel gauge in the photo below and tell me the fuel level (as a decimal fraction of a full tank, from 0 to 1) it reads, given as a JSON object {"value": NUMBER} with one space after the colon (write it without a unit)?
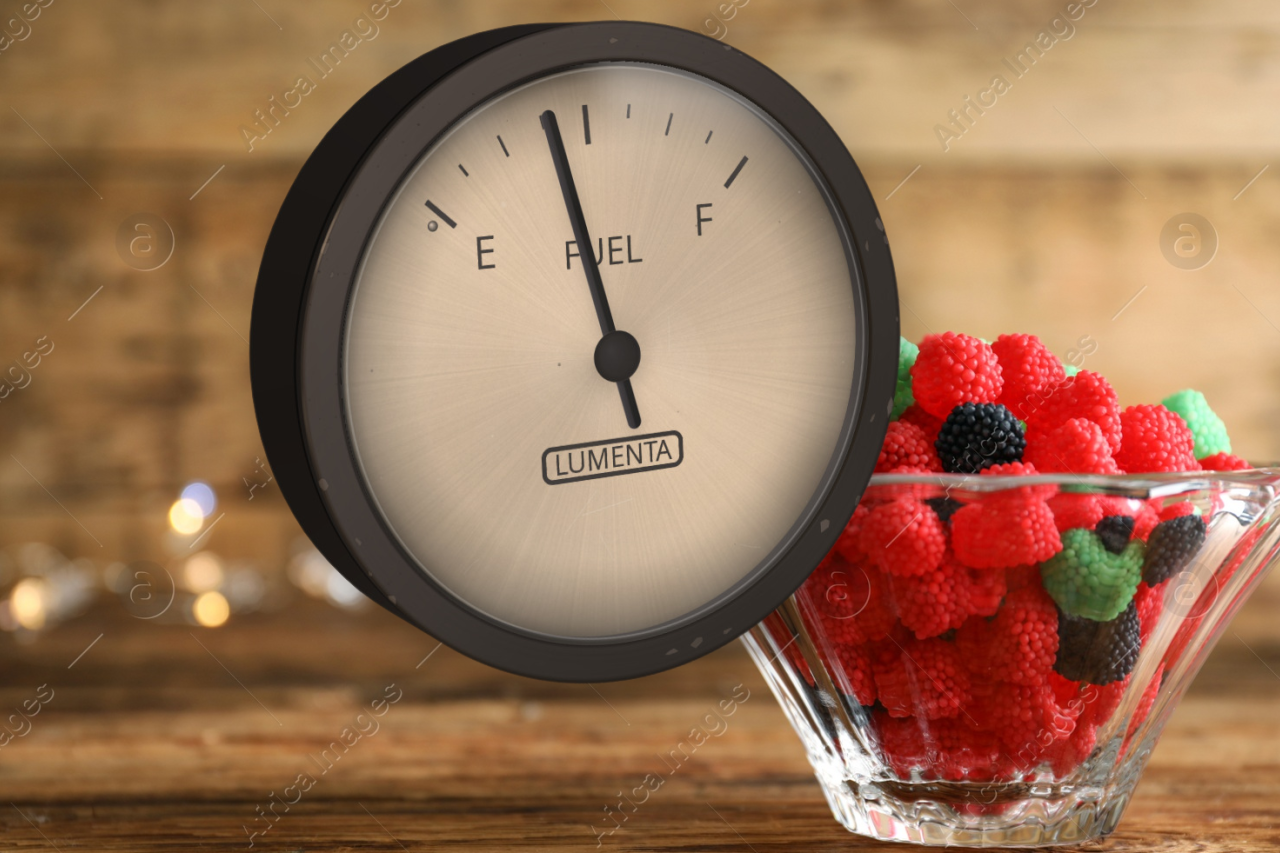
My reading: {"value": 0.375}
